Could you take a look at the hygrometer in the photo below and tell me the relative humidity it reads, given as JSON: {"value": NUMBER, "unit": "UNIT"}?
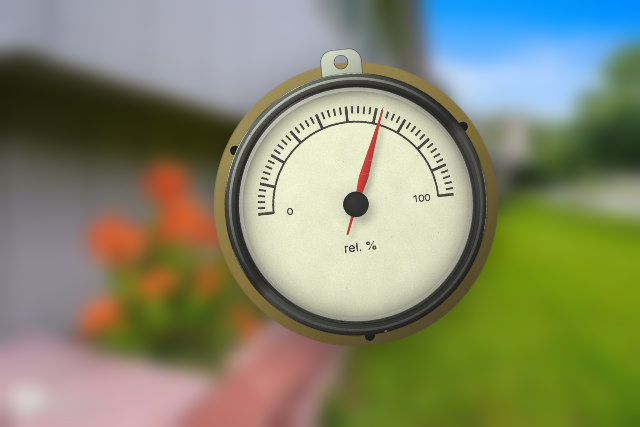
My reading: {"value": 62, "unit": "%"}
